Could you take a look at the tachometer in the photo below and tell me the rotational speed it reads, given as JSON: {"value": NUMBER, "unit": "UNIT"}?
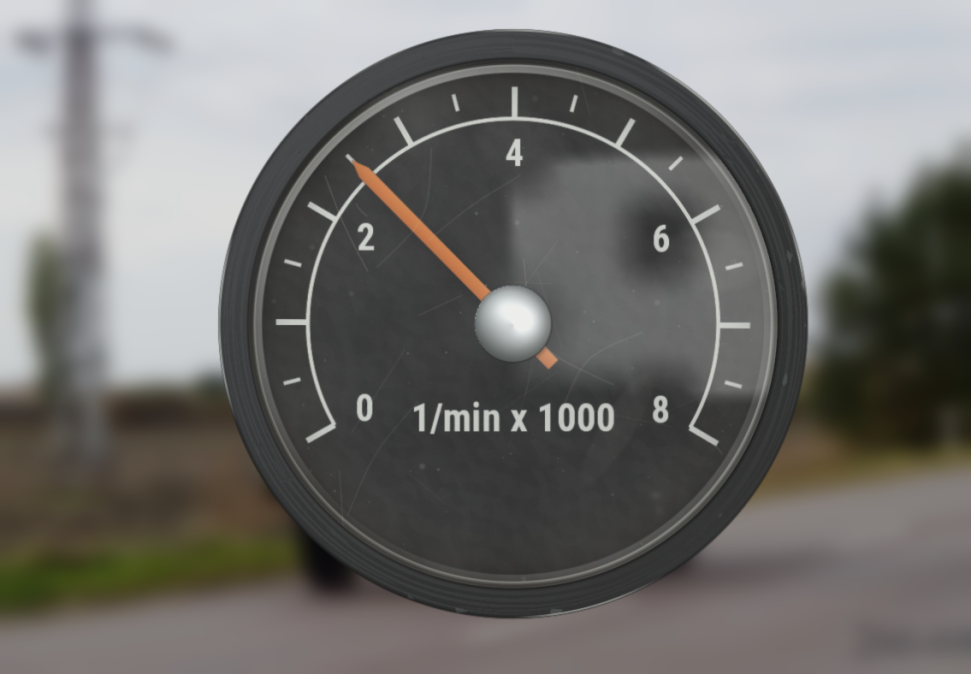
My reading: {"value": 2500, "unit": "rpm"}
